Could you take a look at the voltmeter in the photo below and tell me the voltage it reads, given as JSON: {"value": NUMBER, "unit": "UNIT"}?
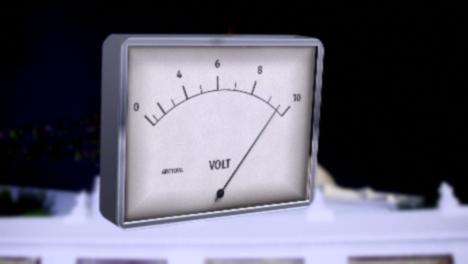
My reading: {"value": 9.5, "unit": "V"}
